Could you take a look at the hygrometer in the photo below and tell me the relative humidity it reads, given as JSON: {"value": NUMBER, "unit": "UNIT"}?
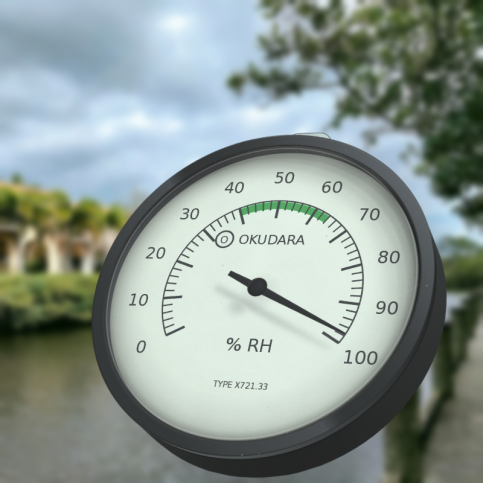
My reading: {"value": 98, "unit": "%"}
